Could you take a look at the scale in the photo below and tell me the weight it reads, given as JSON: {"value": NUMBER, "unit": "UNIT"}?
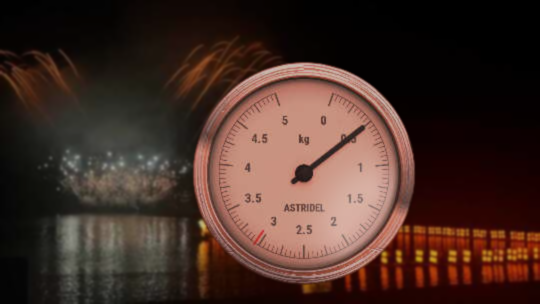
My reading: {"value": 0.5, "unit": "kg"}
